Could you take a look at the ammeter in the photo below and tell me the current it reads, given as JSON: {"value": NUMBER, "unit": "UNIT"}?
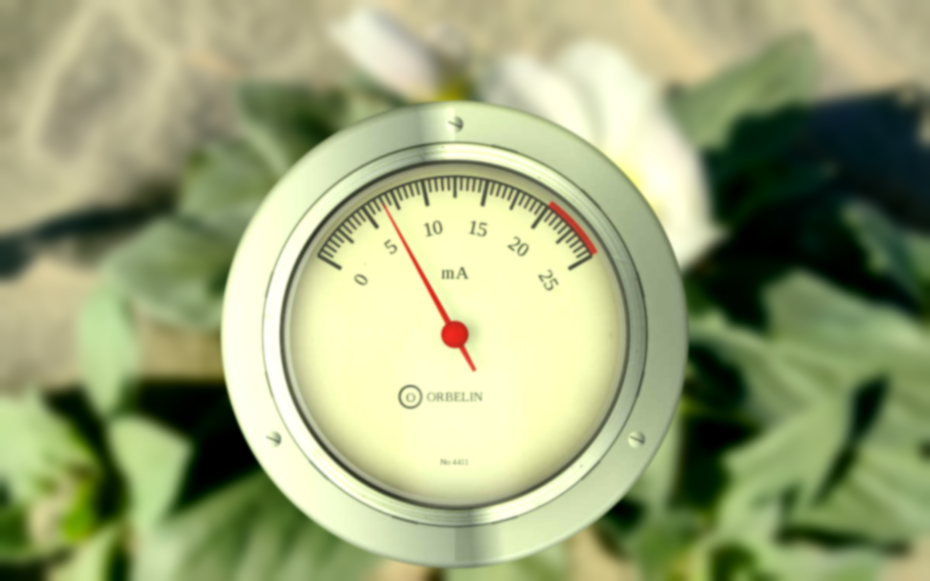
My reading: {"value": 6.5, "unit": "mA"}
